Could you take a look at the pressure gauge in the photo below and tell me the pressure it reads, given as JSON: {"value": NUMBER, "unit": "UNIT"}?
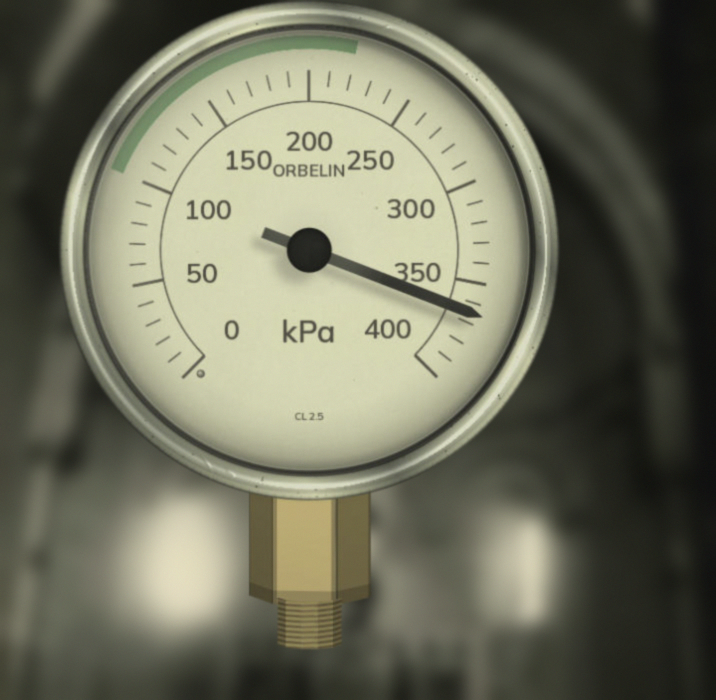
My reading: {"value": 365, "unit": "kPa"}
